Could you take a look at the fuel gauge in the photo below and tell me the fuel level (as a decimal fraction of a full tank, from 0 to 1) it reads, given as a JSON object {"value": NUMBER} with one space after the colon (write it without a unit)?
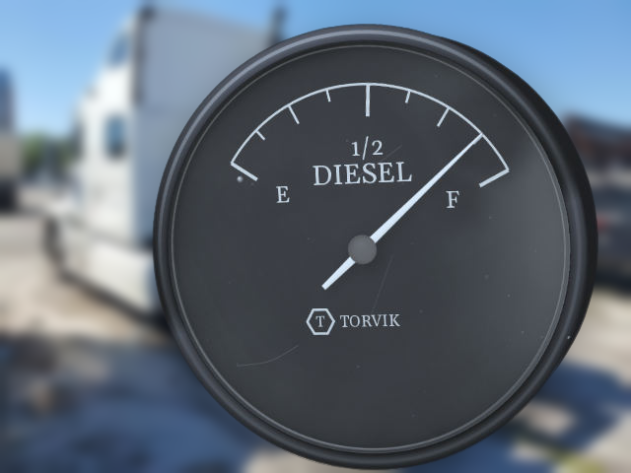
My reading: {"value": 0.875}
